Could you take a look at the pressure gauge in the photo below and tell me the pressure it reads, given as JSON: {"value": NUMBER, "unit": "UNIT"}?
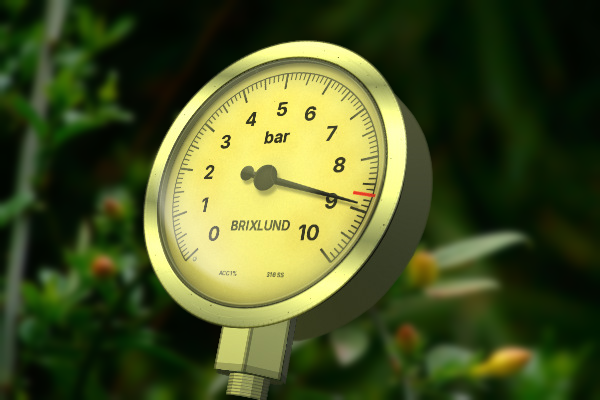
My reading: {"value": 8.9, "unit": "bar"}
